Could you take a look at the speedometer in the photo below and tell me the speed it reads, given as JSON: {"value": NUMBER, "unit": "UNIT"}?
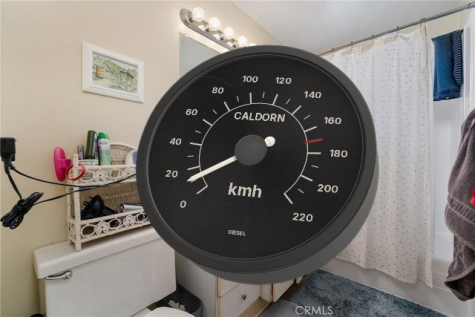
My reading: {"value": 10, "unit": "km/h"}
